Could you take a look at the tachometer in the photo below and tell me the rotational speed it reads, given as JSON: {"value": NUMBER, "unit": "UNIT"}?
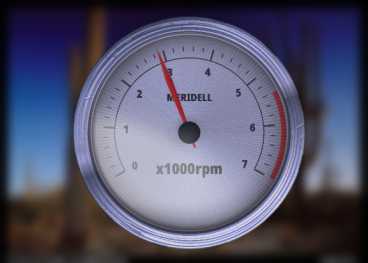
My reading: {"value": 2900, "unit": "rpm"}
